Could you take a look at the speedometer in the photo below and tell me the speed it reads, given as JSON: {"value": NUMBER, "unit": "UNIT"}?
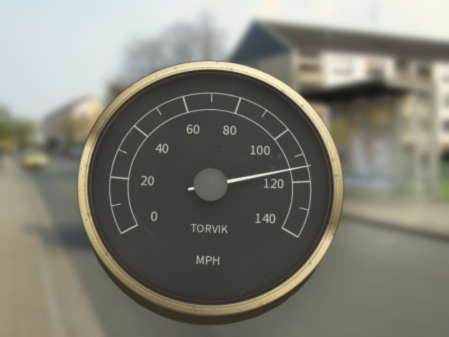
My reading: {"value": 115, "unit": "mph"}
